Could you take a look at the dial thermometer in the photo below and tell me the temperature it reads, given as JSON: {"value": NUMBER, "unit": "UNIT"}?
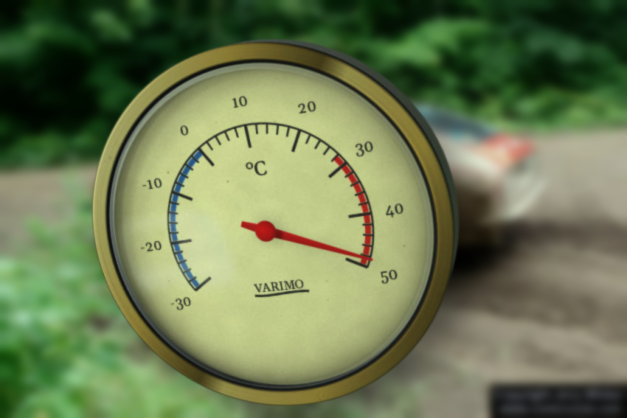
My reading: {"value": 48, "unit": "°C"}
